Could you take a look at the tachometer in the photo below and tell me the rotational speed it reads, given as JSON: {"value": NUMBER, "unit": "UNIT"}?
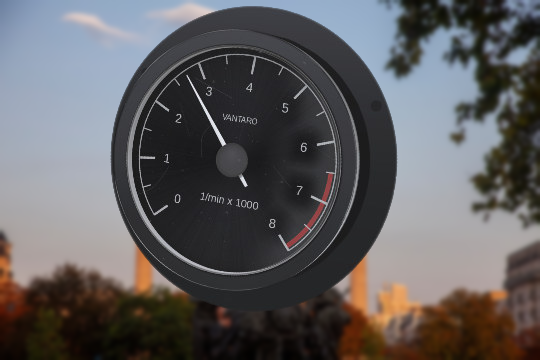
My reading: {"value": 2750, "unit": "rpm"}
